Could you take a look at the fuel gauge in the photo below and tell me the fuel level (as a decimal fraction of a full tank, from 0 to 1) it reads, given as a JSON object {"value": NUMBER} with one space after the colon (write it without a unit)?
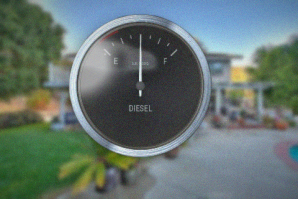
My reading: {"value": 0.5}
